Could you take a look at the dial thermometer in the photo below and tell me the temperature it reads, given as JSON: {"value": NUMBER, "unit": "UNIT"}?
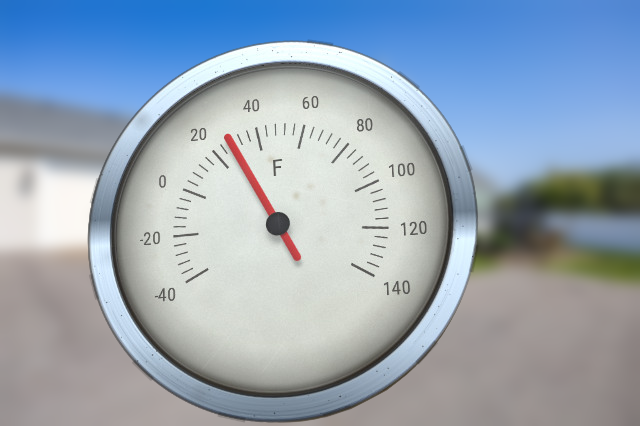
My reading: {"value": 28, "unit": "°F"}
